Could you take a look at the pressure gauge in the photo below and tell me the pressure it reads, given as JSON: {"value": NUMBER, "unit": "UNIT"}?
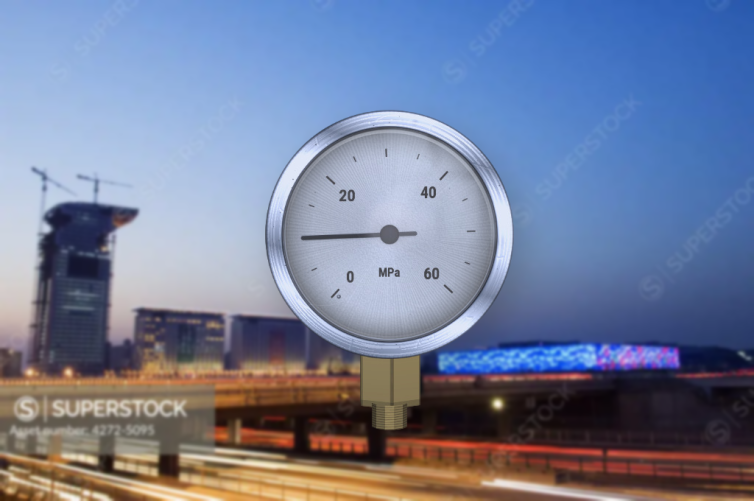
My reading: {"value": 10, "unit": "MPa"}
